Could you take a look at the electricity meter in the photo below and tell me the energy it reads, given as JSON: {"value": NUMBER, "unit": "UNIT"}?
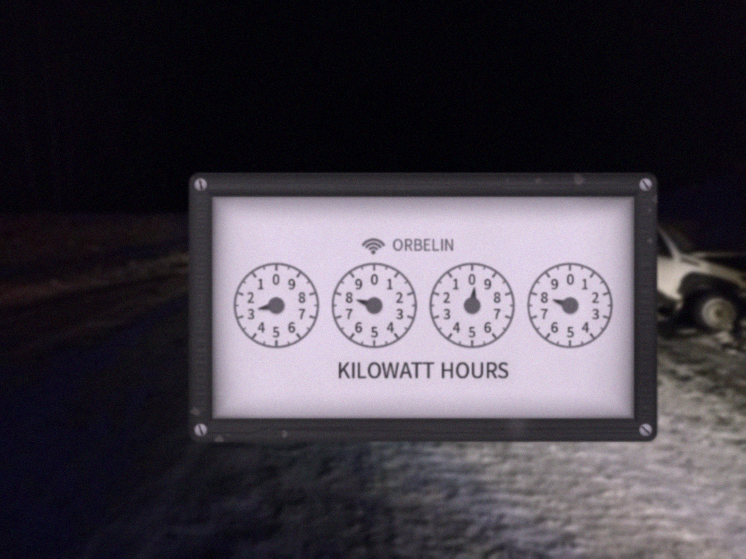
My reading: {"value": 2798, "unit": "kWh"}
